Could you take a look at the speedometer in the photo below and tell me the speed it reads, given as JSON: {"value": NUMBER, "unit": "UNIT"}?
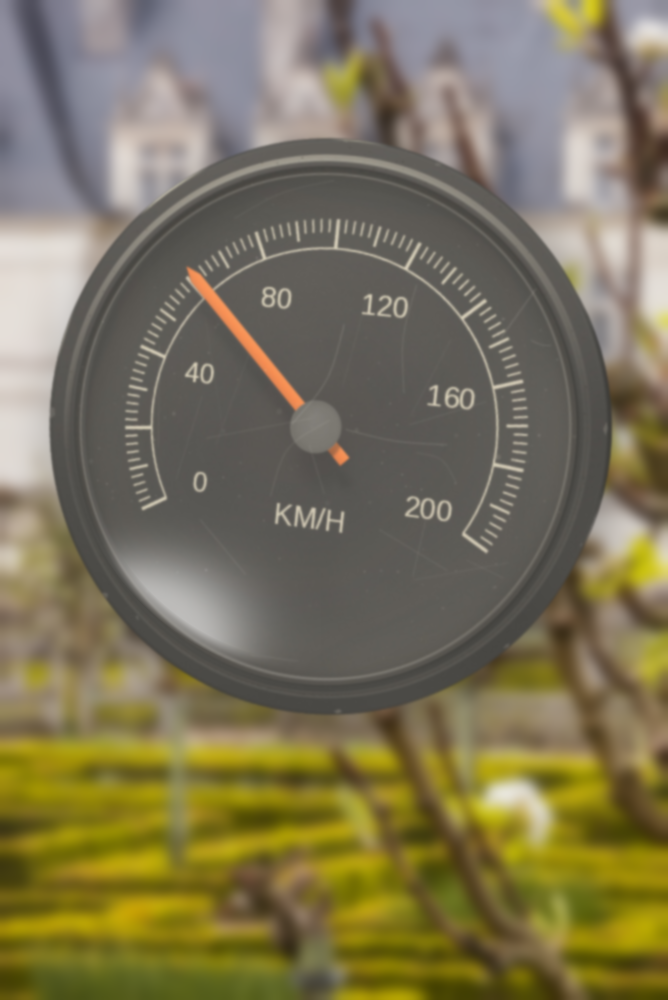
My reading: {"value": 62, "unit": "km/h"}
